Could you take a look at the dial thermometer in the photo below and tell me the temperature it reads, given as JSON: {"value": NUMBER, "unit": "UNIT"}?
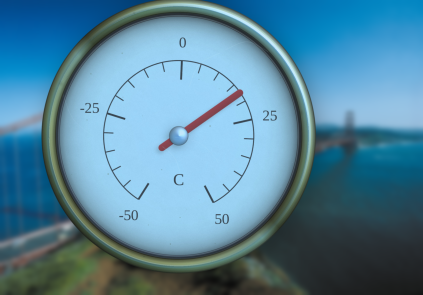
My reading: {"value": 17.5, "unit": "°C"}
